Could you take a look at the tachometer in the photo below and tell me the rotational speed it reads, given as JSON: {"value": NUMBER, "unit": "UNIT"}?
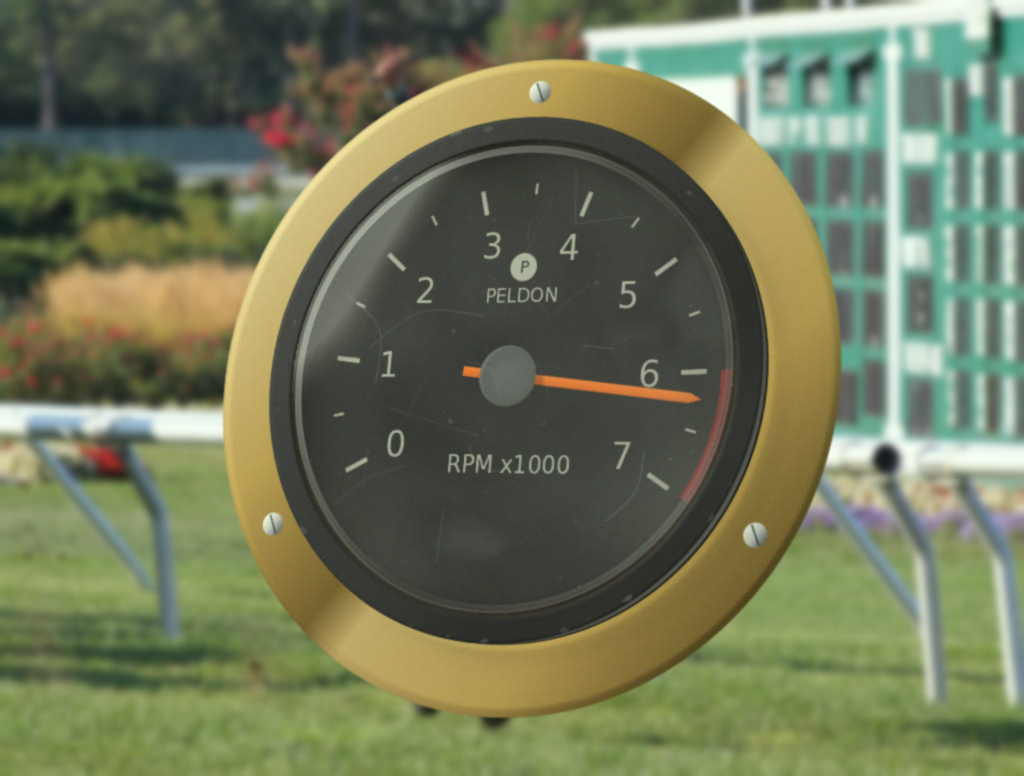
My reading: {"value": 6250, "unit": "rpm"}
